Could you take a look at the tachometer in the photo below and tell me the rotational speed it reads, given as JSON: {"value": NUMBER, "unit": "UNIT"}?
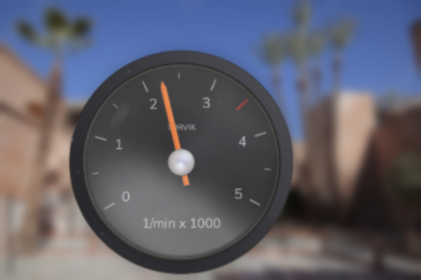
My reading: {"value": 2250, "unit": "rpm"}
